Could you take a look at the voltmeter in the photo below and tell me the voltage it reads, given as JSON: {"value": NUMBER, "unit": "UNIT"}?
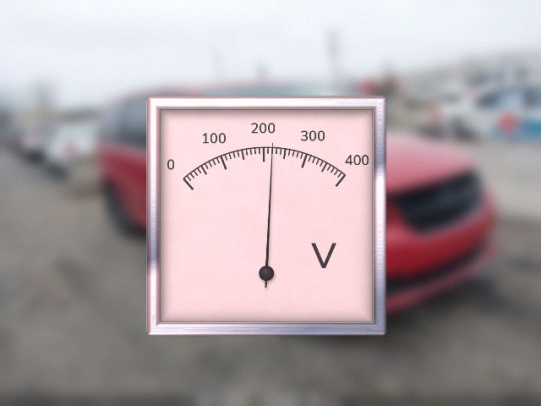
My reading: {"value": 220, "unit": "V"}
